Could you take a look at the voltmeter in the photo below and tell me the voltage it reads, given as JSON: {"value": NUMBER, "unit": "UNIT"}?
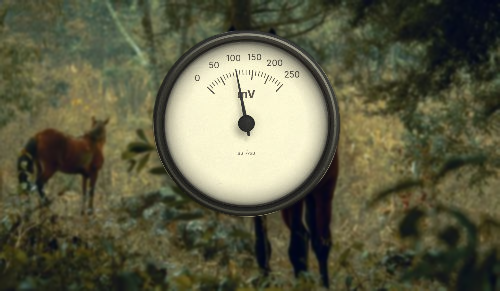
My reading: {"value": 100, "unit": "mV"}
